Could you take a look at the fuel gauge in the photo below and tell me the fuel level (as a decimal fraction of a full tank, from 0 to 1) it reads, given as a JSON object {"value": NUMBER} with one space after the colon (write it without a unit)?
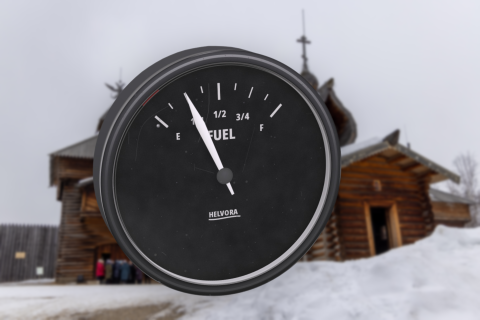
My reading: {"value": 0.25}
